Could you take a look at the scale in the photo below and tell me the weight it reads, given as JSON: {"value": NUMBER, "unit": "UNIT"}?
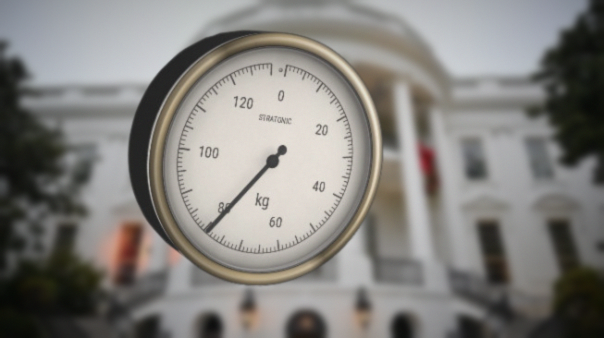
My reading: {"value": 80, "unit": "kg"}
